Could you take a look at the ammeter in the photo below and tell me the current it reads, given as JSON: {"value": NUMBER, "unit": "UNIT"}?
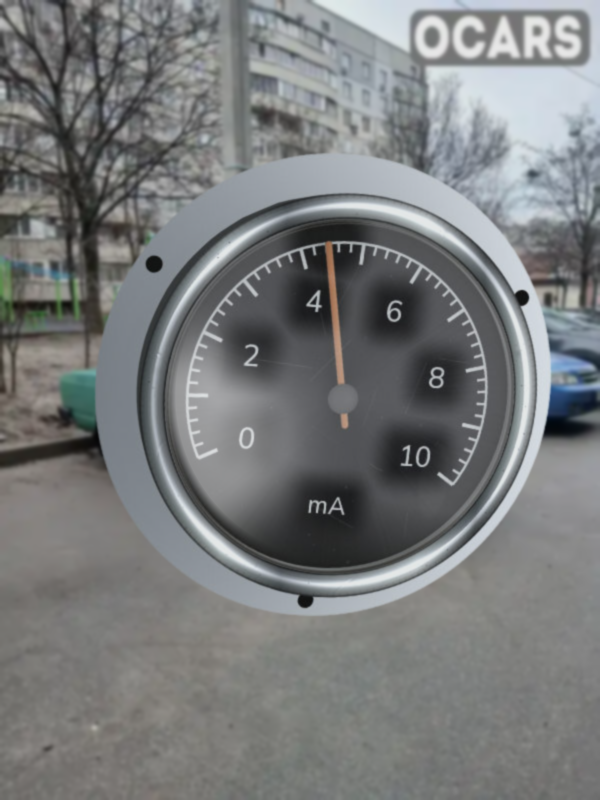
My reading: {"value": 4.4, "unit": "mA"}
